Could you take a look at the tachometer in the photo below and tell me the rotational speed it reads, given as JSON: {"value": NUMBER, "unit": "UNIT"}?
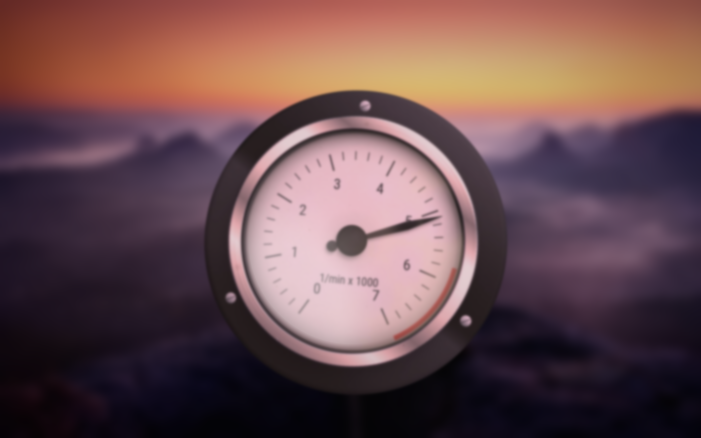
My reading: {"value": 5100, "unit": "rpm"}
